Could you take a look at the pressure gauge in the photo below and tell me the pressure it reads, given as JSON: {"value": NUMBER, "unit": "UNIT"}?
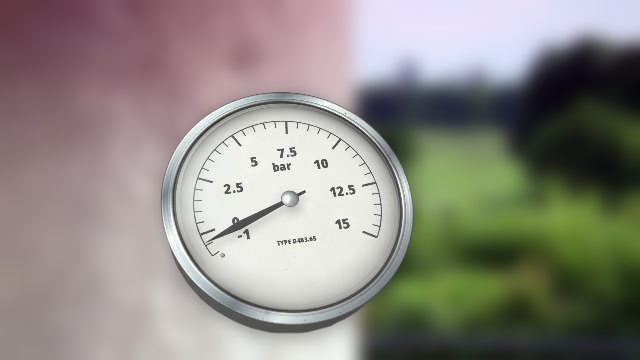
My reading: {"value": -0.5, "unit": "bar"}
